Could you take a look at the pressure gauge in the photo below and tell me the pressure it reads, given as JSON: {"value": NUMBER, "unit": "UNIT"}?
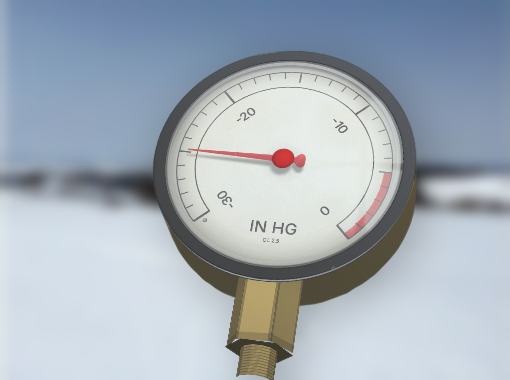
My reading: {"value": -25, "unit": "inHg"}
